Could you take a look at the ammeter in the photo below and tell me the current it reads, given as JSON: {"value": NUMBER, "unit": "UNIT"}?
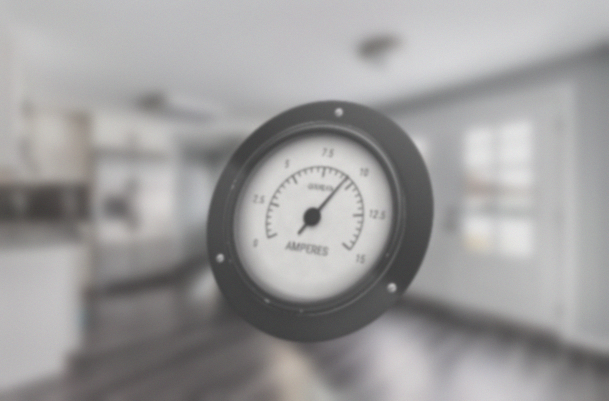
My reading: {"value": 9.5, "unit": "A"}
